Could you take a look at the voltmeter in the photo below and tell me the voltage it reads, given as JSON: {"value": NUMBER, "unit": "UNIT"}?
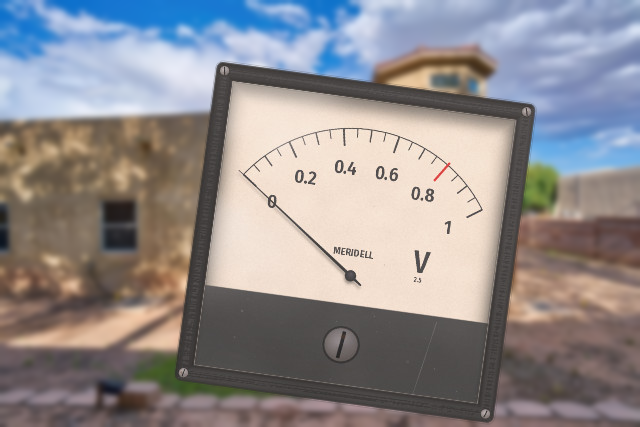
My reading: {"value": 0, "unit": "V"}
